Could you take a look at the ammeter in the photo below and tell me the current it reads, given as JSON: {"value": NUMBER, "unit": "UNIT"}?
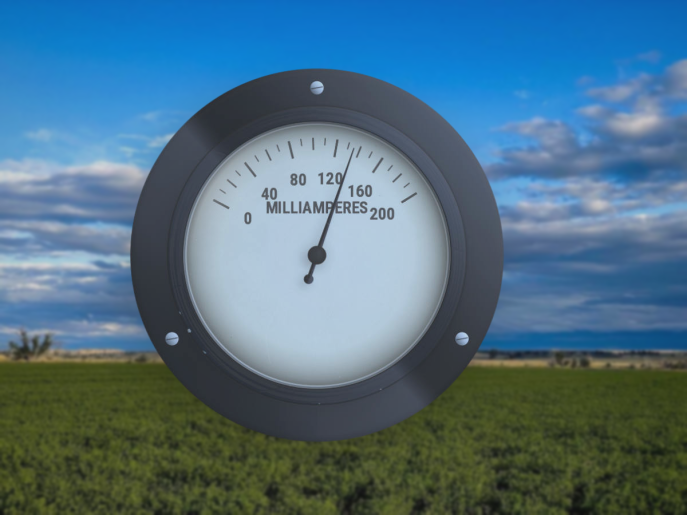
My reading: {"value": 135, "unit": "mA"}
